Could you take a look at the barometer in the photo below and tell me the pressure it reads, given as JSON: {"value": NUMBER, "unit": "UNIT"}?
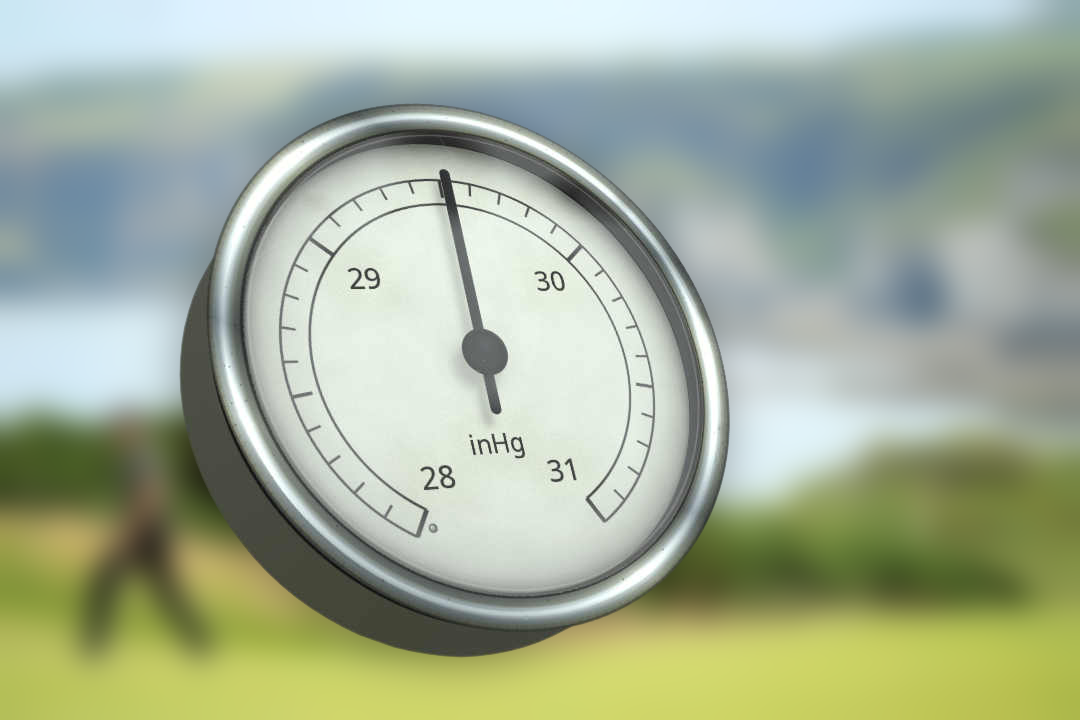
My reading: {"value": 29.5, "unit": "inHg"}
